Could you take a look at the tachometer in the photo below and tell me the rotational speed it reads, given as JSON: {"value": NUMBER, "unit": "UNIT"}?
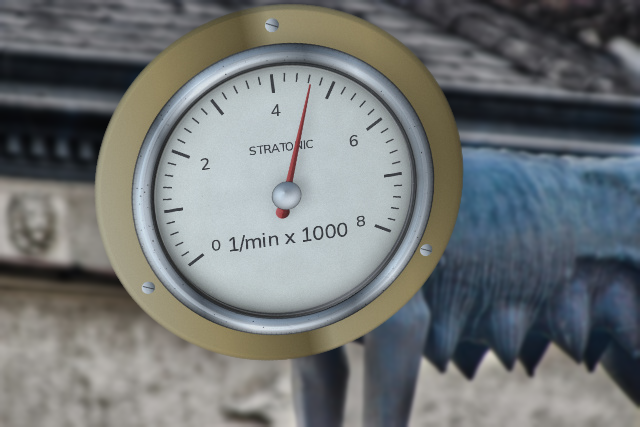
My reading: {"value": 4600, "unit": "rpm"}
